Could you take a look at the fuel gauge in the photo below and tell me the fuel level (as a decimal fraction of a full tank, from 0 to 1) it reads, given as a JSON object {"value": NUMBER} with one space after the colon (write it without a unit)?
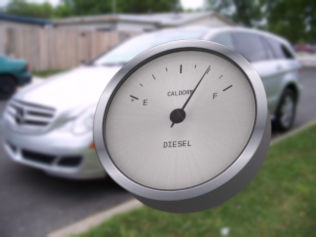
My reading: {"value": 0.75}
